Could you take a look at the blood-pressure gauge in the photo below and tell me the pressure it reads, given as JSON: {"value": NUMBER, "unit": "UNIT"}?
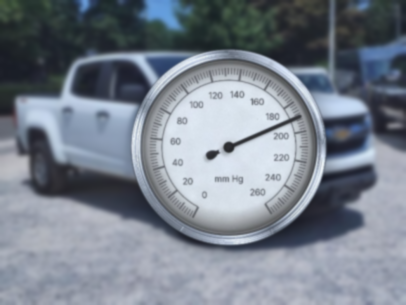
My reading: {"value": 190, "unit": "mmHg"}
